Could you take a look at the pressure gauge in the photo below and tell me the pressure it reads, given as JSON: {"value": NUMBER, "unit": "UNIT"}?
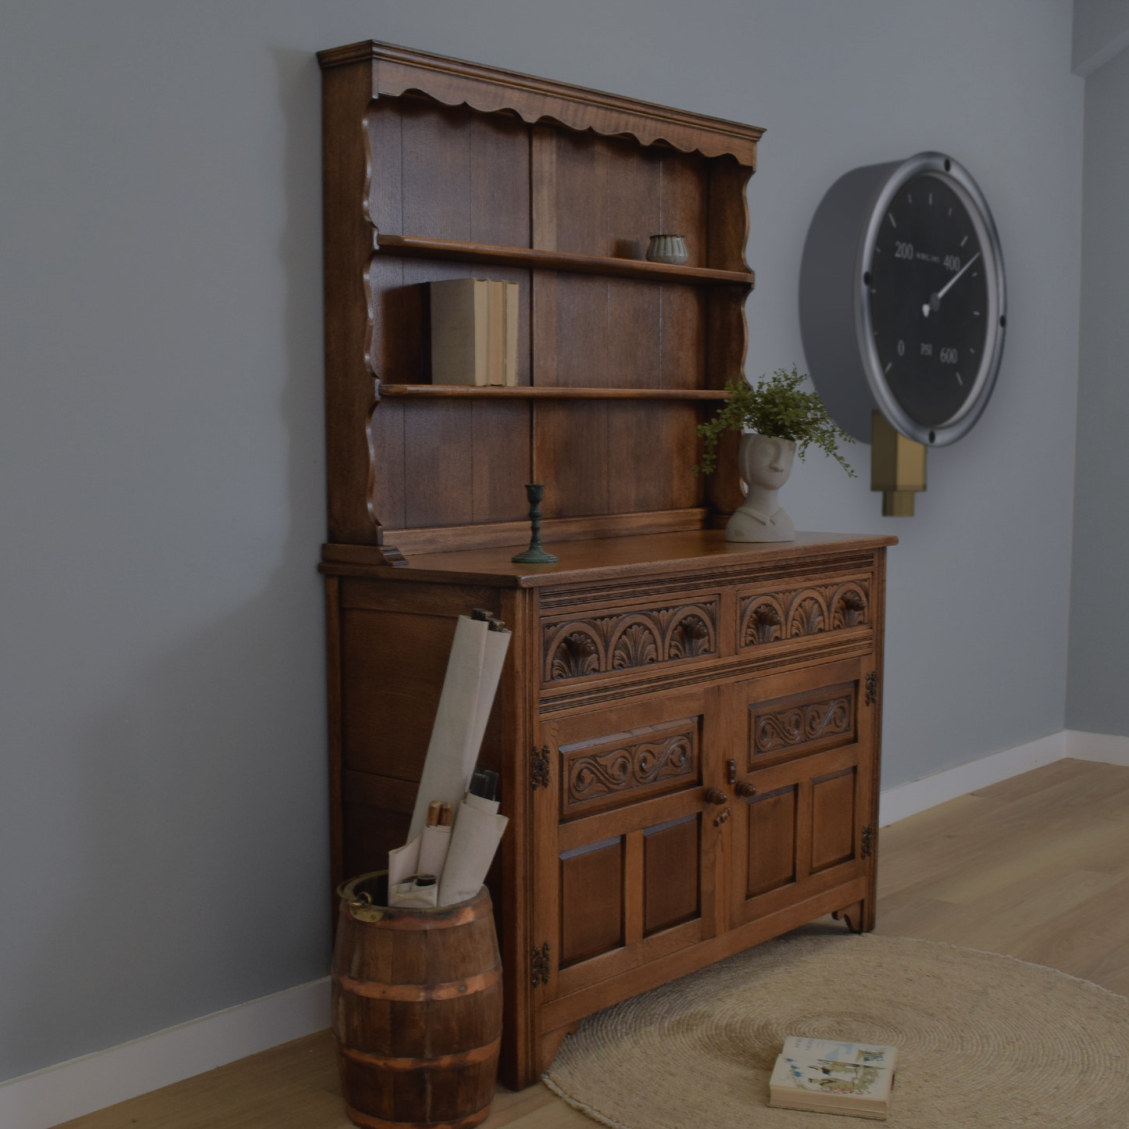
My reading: {"value": 425, "unit": "psi"}
